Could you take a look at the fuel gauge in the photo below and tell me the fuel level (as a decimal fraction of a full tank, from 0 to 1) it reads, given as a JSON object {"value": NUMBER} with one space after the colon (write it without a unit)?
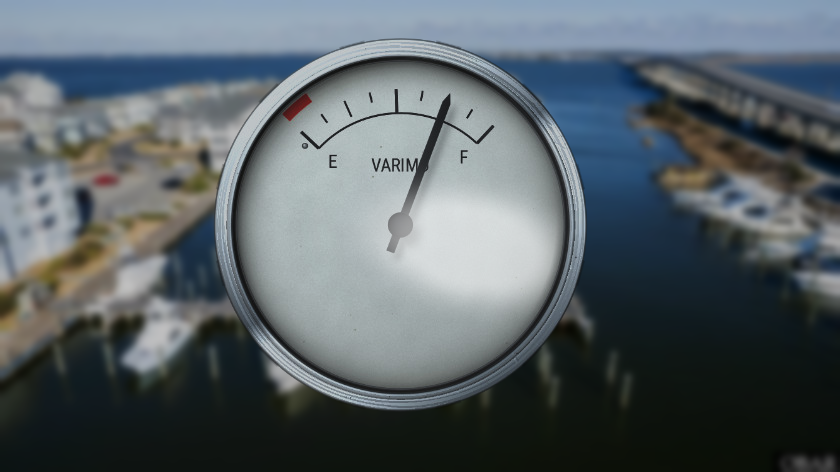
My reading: {"value": 0.75}
